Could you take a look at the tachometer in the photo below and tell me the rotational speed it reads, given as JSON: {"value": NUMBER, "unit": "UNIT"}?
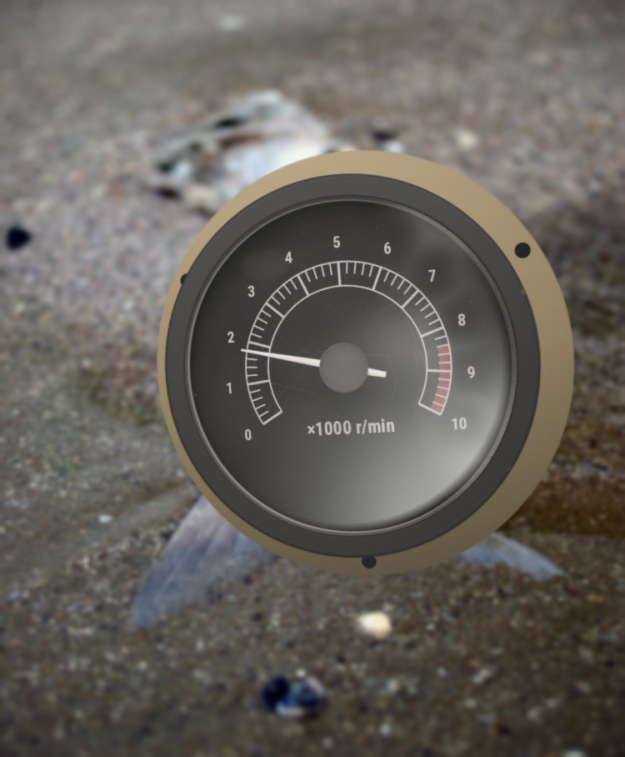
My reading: {"value": 1800, "unit": "rpm"}
